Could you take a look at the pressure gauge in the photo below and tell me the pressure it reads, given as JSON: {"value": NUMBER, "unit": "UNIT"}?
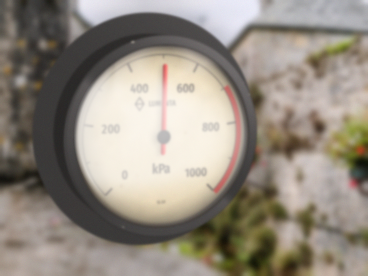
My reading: {"value": 500, "unit": "kPa"}
